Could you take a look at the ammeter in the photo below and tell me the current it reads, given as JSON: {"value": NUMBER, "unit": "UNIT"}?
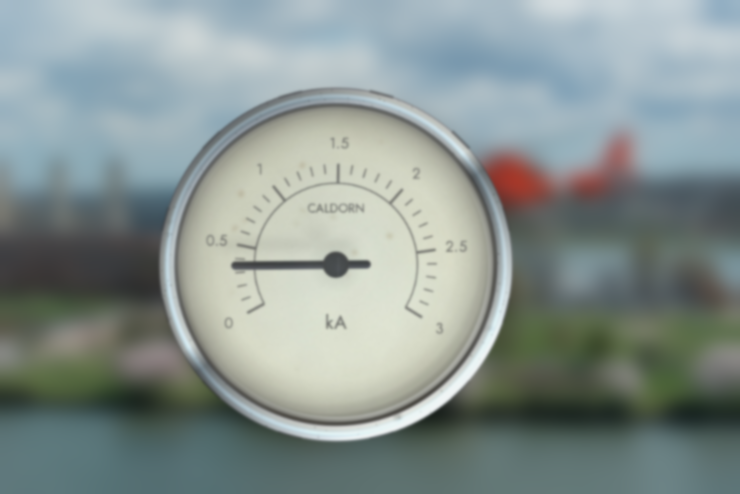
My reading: {"value": 0.35, "unit": "kA"}
